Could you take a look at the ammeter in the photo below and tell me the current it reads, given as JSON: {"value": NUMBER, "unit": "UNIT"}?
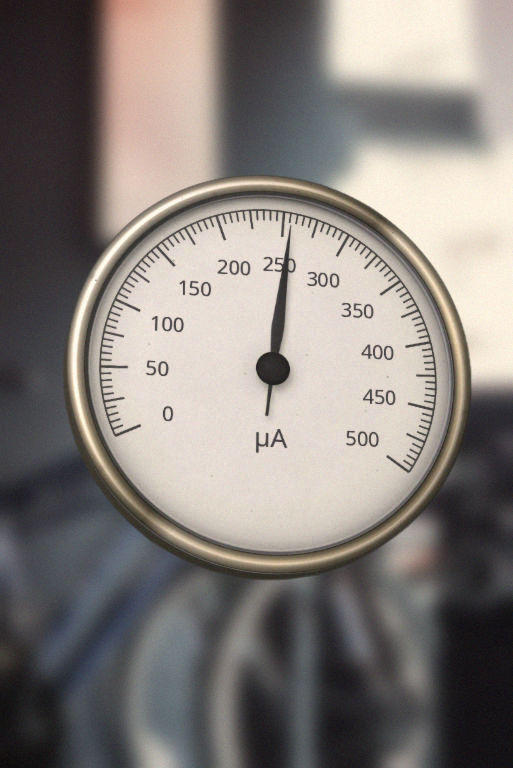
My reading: {"value": 255, "unit": "µA"}
